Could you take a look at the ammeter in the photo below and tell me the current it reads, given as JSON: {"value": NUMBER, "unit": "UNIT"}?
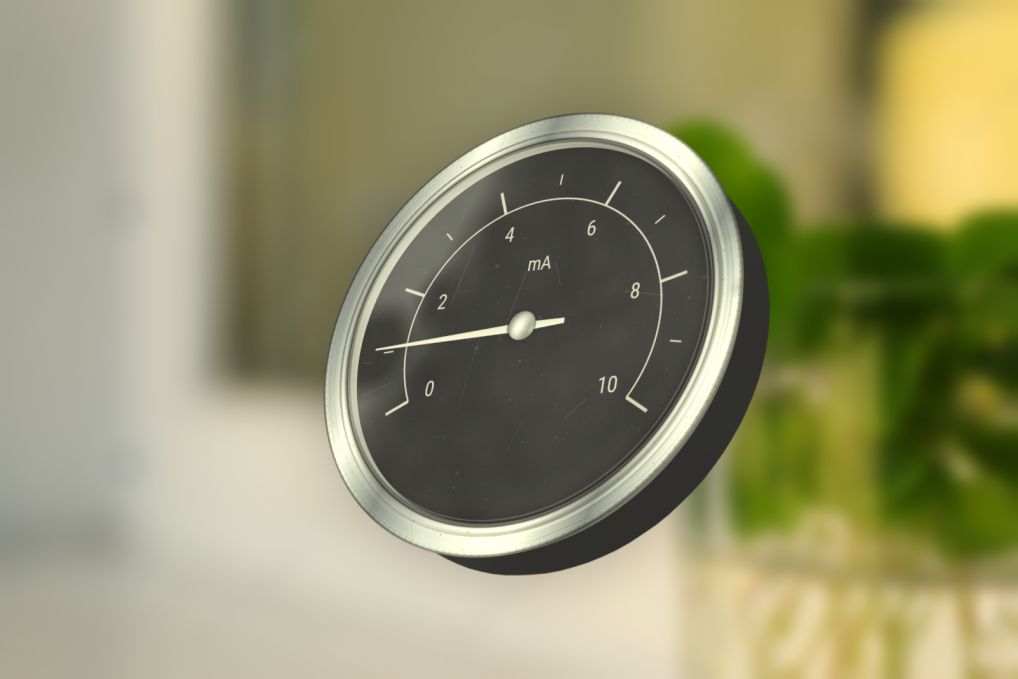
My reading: {"value": 1, "unit": "mA"}
